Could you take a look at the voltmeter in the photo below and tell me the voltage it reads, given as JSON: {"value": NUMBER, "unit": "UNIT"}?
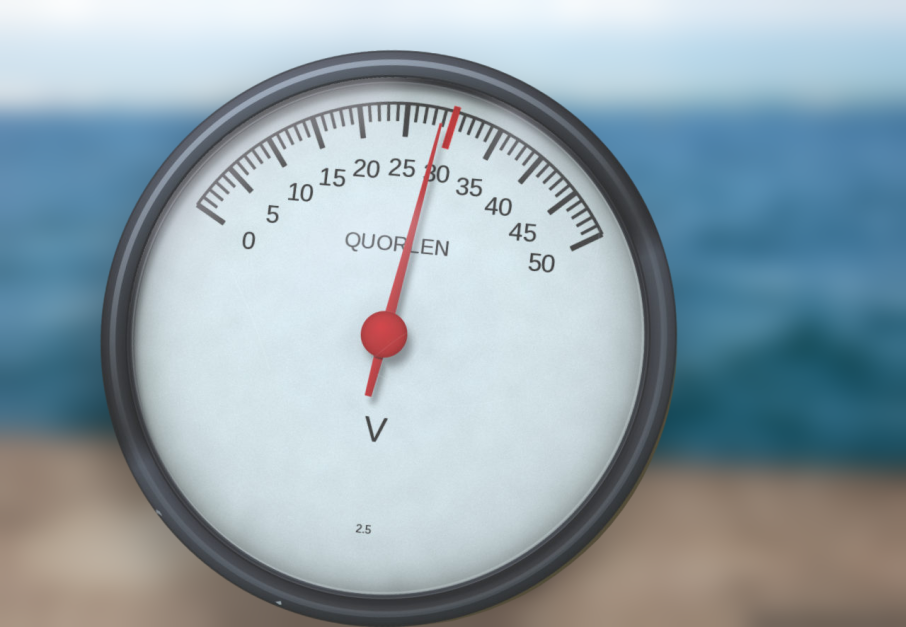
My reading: {"value": 29, "unit": "V"}
